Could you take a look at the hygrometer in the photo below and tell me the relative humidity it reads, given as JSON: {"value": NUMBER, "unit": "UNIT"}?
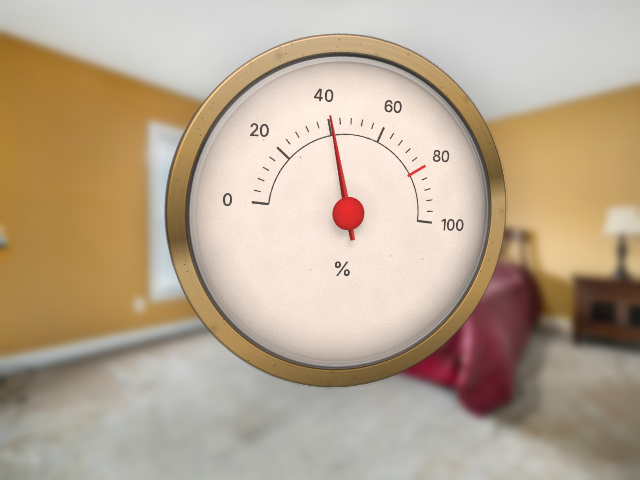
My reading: {"value": 40, "unit": "%"}
